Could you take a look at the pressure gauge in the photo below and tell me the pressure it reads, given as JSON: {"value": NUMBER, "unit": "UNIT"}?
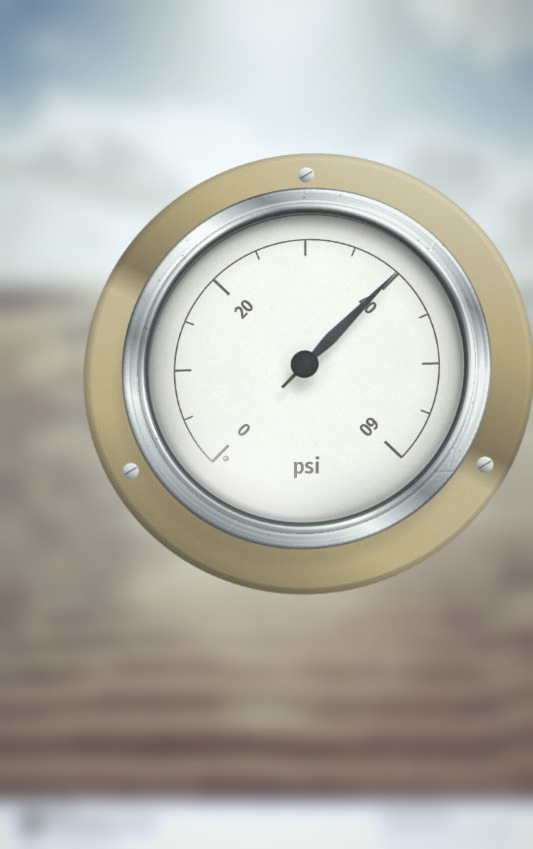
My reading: {"value": 40, "unit": "psi"}
